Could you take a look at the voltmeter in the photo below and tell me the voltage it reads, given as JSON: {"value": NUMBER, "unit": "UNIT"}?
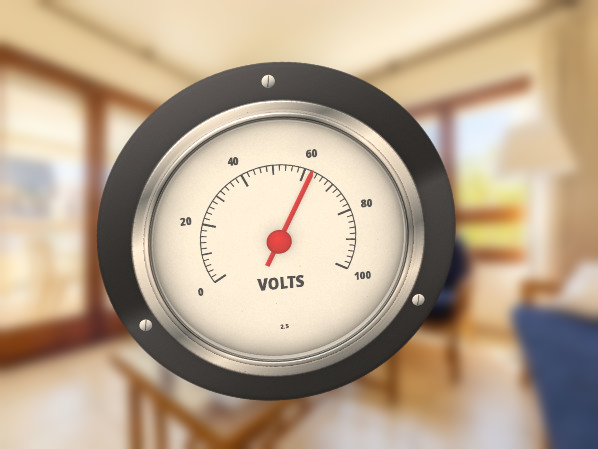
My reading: {"value": 62, "unit": "V"}
